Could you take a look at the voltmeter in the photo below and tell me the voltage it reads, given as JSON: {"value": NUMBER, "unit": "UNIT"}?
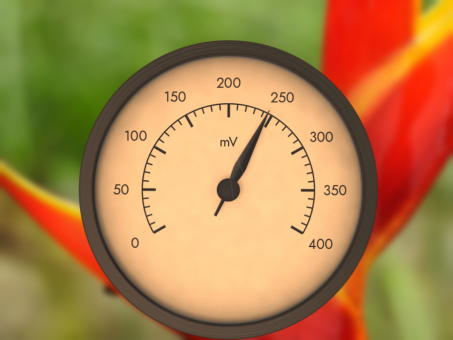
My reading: {"value": 245, "unit": "mV"}
